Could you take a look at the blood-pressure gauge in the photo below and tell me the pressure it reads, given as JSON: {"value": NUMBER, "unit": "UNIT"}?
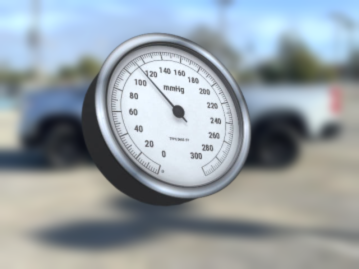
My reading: {"value": 110, "unit": "mmHg"}
